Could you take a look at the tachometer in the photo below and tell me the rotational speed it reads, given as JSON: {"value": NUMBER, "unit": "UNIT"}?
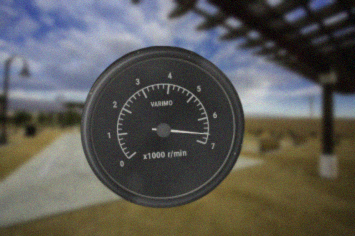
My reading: {"value": 6600, "unit": "rpm"}
